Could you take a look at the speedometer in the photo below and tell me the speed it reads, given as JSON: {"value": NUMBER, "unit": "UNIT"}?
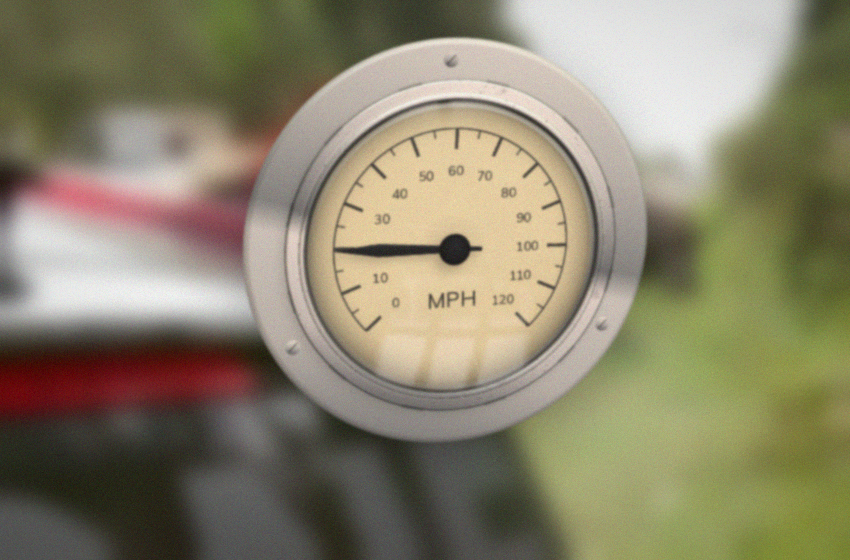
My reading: {"value": 20, "unit": "mph"}
